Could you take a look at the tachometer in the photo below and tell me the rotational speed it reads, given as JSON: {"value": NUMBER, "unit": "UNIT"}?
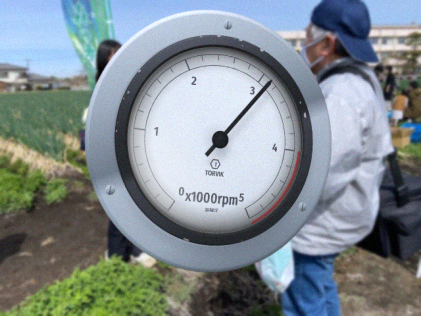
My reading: {"value": 3100, "unit": "rpm"}
